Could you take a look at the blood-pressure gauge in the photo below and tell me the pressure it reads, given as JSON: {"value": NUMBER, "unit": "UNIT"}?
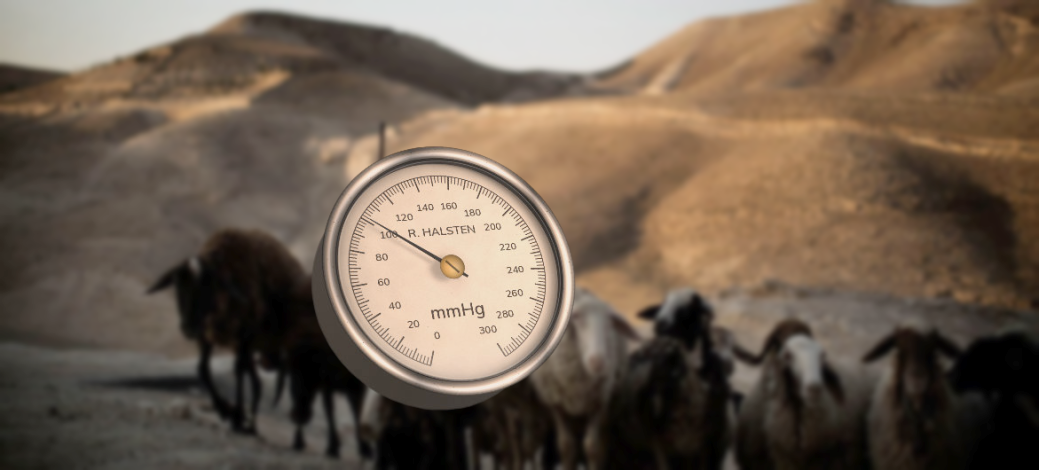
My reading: {"value": 100, "unit": "mmHg"}
